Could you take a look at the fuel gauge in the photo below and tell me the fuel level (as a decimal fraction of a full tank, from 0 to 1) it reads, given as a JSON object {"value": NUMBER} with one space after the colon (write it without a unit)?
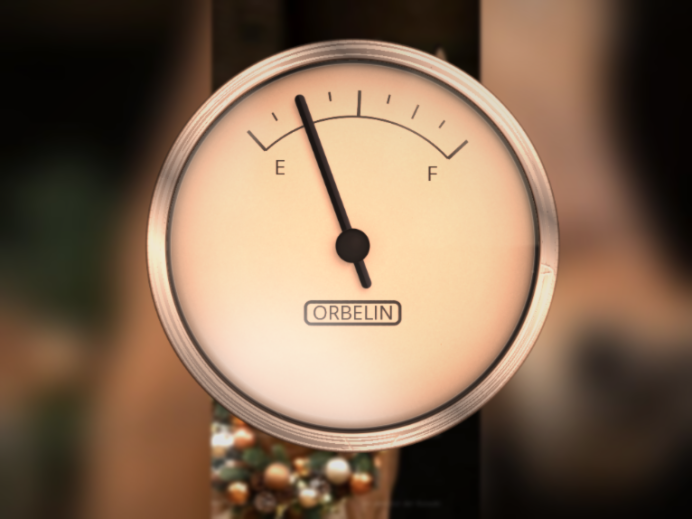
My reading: {"value": 0.25}
